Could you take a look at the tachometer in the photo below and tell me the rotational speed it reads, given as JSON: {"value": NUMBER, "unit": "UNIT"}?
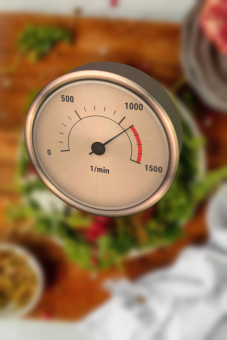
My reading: {"value": 1100, "unit": "rpm"}
